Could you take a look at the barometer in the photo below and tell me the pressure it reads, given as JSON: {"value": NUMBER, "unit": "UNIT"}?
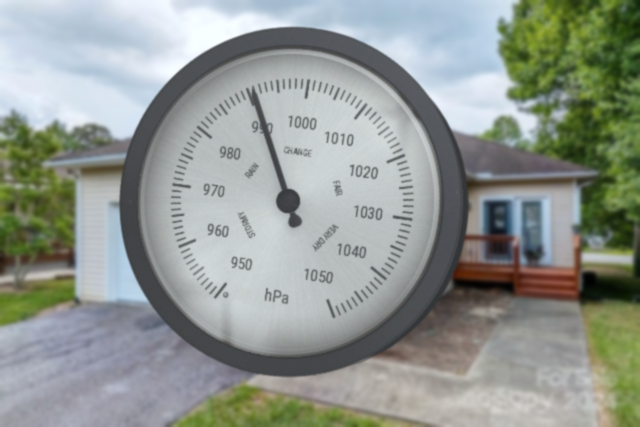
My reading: {"value": 991, "unit": "hPa"}
